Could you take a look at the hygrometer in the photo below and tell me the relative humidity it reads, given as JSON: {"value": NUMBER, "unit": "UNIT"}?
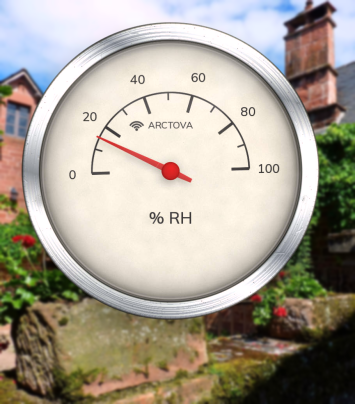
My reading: {"value": 15, "unit": "%"}
